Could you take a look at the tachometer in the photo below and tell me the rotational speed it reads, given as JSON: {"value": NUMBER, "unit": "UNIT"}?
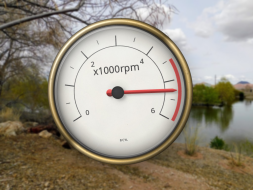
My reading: {"value": 5250, "unit": "rpm"}
